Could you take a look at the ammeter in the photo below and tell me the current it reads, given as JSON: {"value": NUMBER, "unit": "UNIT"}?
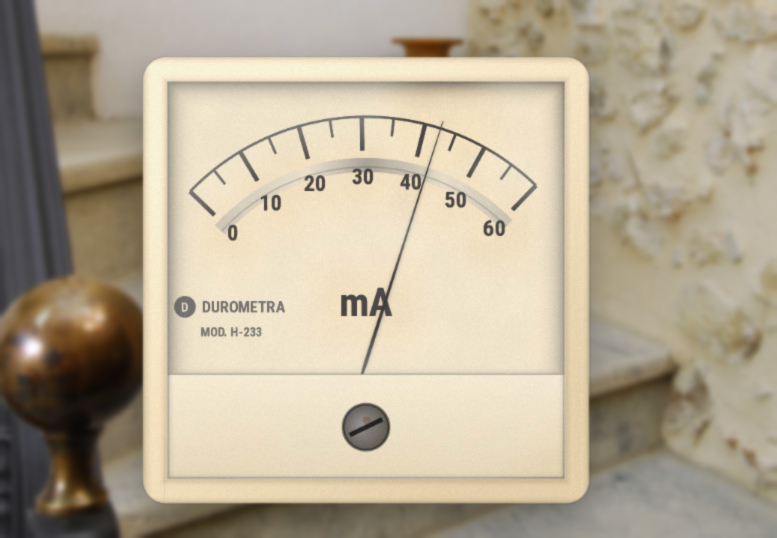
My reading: {"value": 42.5, "unit": "mA"}
